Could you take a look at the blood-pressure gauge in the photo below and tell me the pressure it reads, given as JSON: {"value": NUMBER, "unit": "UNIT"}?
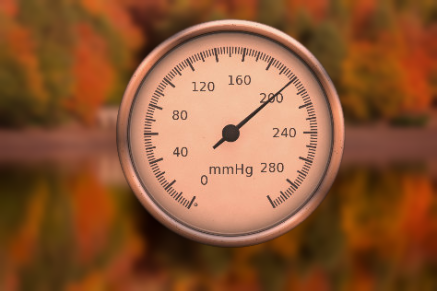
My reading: {"value": 200, "unit": "mmHg"}
